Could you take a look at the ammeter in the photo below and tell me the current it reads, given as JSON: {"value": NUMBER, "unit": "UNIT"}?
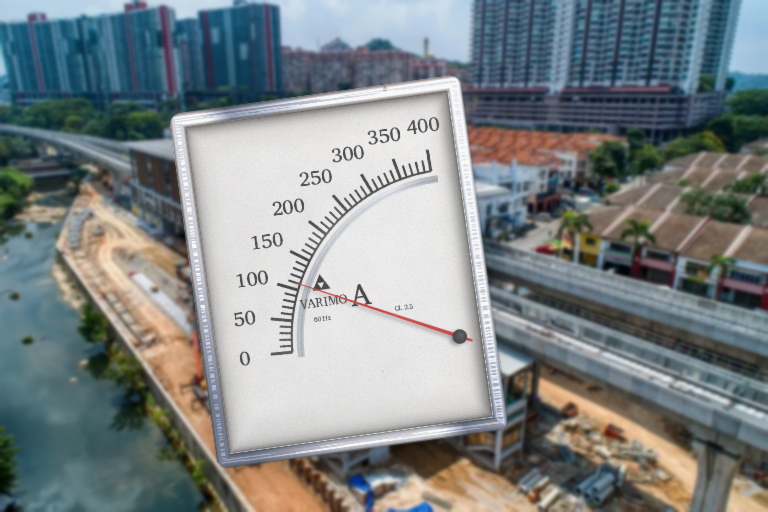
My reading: {"value": 110, "unit": "A"}
